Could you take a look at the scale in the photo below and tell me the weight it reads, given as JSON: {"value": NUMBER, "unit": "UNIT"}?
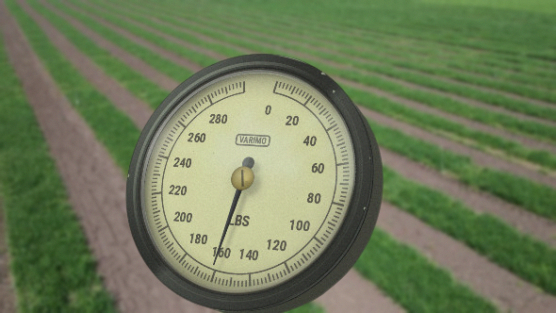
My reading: {"value": 160, "unit": "lb"}
